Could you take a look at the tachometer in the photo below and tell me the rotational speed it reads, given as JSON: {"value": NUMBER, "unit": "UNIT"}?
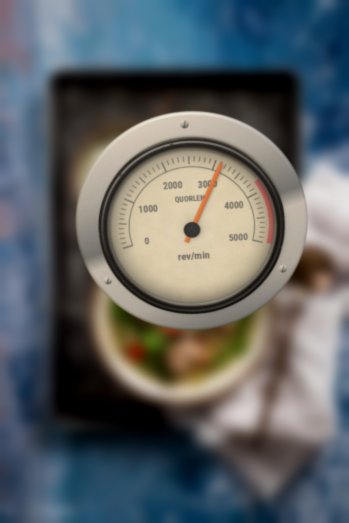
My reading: {"value": 3100, "unit": "rpm"}
